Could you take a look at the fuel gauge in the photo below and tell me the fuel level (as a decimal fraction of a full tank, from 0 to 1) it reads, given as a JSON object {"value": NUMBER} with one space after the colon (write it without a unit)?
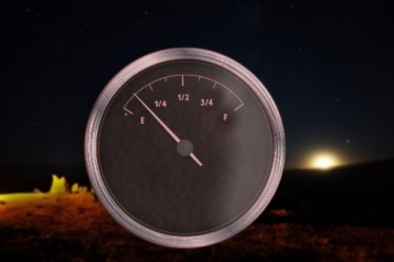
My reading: {"value": 0.125}
